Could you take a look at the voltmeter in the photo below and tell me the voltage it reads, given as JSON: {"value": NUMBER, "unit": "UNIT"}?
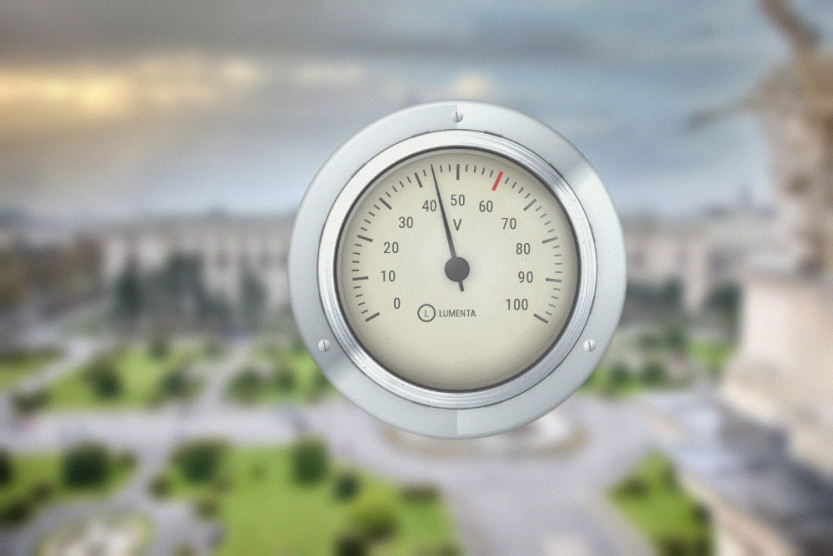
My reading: {"value": 44, "unit": "V"}
